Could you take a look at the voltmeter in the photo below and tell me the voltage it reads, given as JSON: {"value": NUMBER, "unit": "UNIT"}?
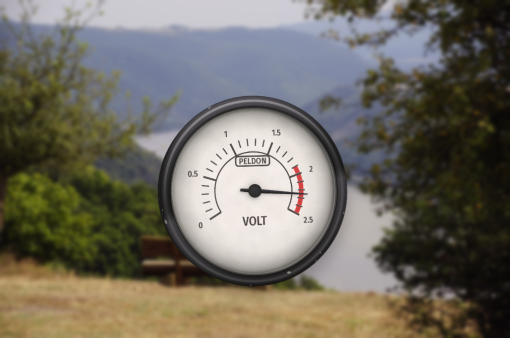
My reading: {"value": 2.25, "unit": "V"}
